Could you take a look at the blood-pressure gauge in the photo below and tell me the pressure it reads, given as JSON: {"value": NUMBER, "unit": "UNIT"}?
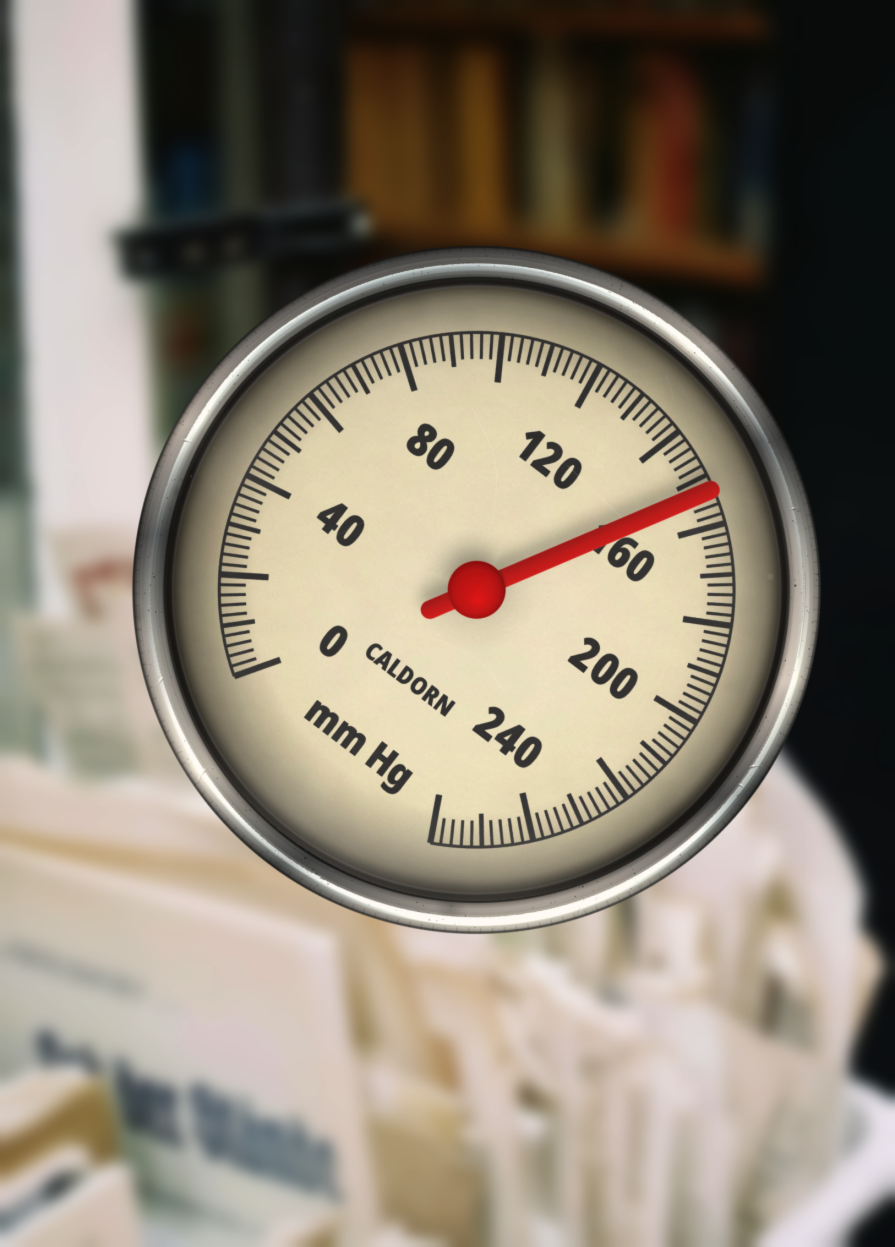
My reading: {"value": 153, "unit": "mmHg"}
